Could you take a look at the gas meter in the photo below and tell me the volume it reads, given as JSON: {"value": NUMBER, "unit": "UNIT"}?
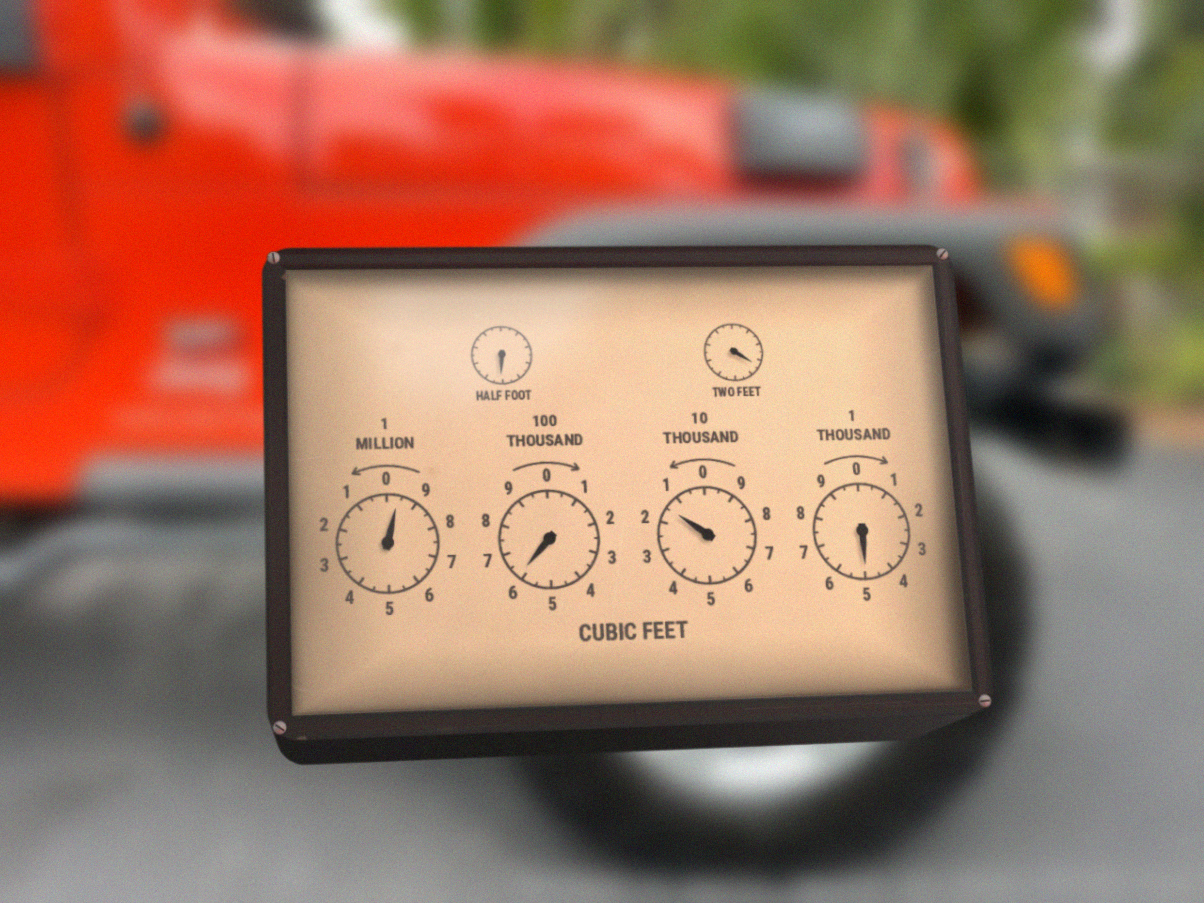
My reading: {"value": 961500, "unit": "ft³"}
